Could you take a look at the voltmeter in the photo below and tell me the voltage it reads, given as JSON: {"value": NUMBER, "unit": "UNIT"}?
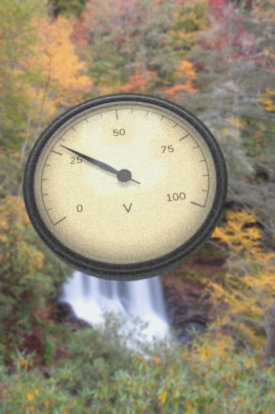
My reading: {"value": 27.5, "unit": "V"}
